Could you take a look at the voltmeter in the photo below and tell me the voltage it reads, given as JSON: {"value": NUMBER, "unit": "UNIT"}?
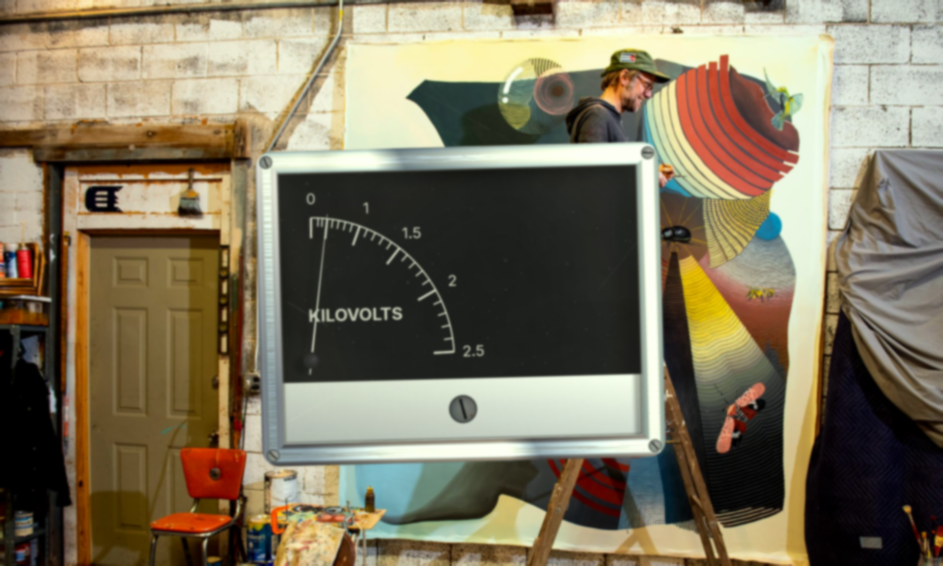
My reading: {"value": 0.5, "unit": "kV"}
